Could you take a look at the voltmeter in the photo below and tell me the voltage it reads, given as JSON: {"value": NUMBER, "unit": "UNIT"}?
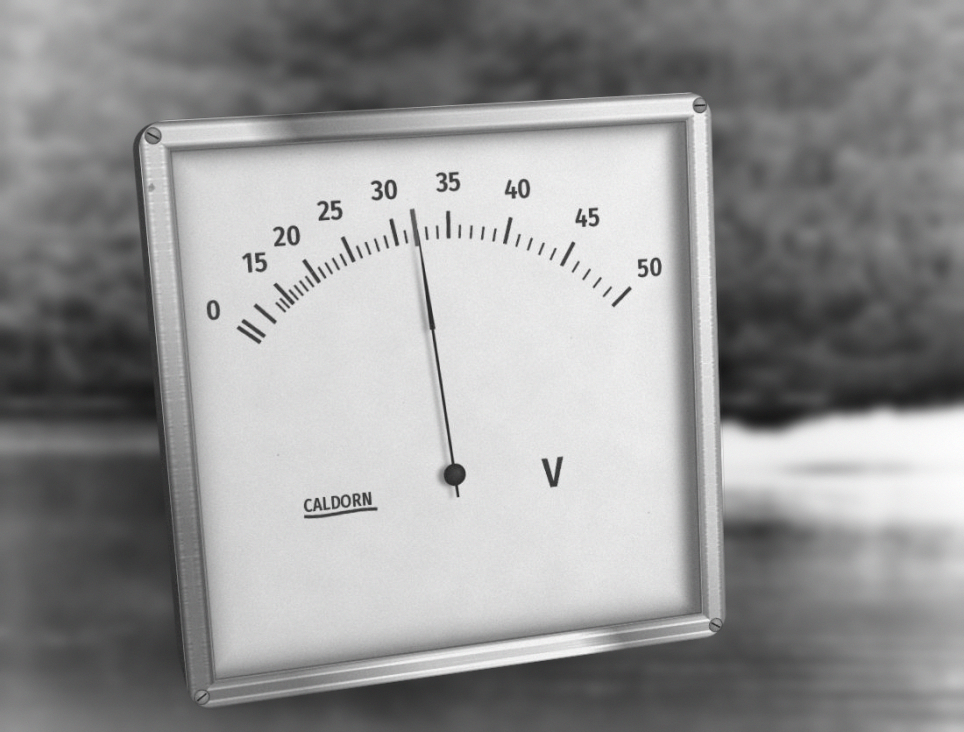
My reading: {"value": 32, "unit": "V"}
